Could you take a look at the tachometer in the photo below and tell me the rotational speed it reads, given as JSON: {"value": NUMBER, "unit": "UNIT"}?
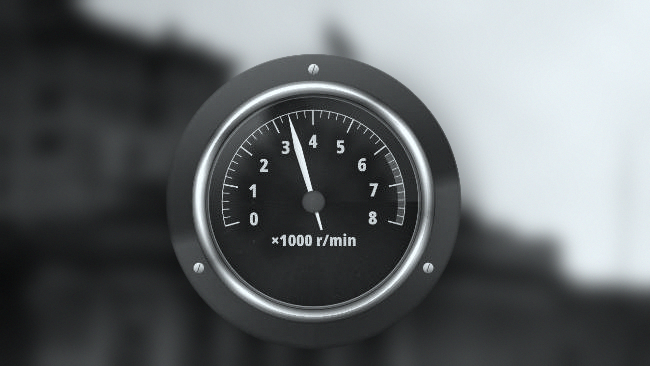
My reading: {"value": 3400, "unit": "rpm"}
